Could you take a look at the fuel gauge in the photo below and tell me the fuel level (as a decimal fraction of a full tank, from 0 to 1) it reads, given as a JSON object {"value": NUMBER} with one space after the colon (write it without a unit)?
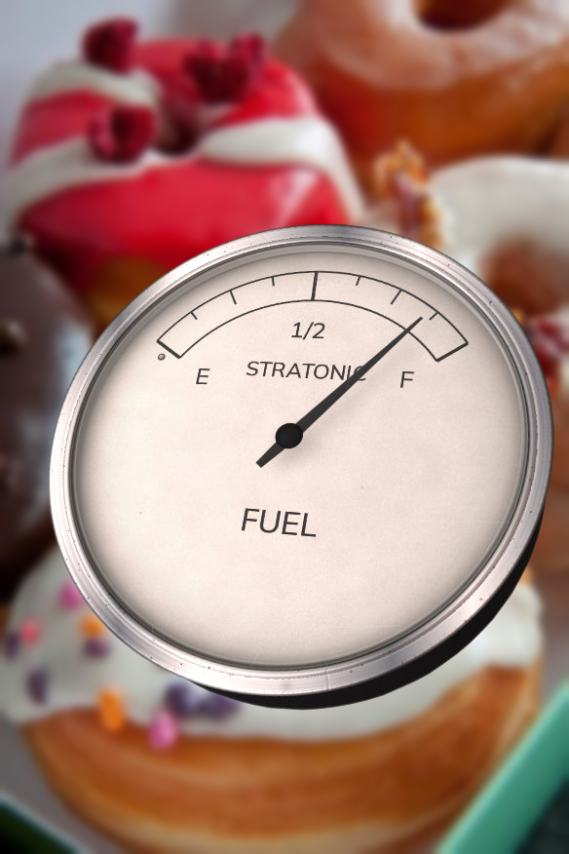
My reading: {"value": 0.875}
